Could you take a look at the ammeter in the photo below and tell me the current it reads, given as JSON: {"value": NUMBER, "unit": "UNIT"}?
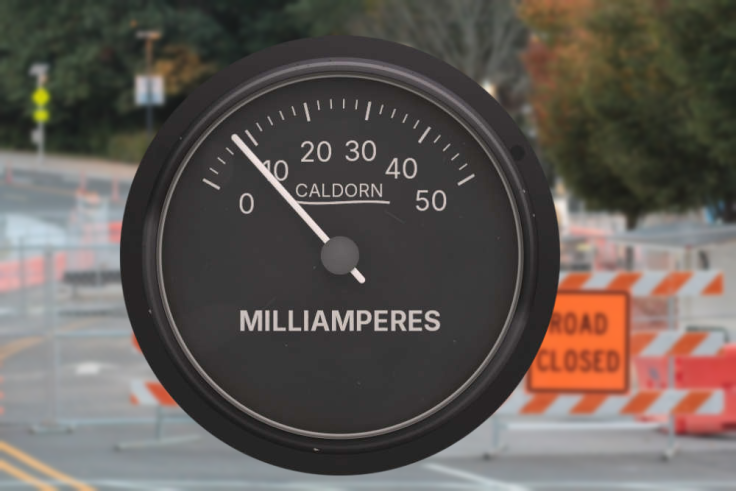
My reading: {"value": 8, "unit": "mA"}
